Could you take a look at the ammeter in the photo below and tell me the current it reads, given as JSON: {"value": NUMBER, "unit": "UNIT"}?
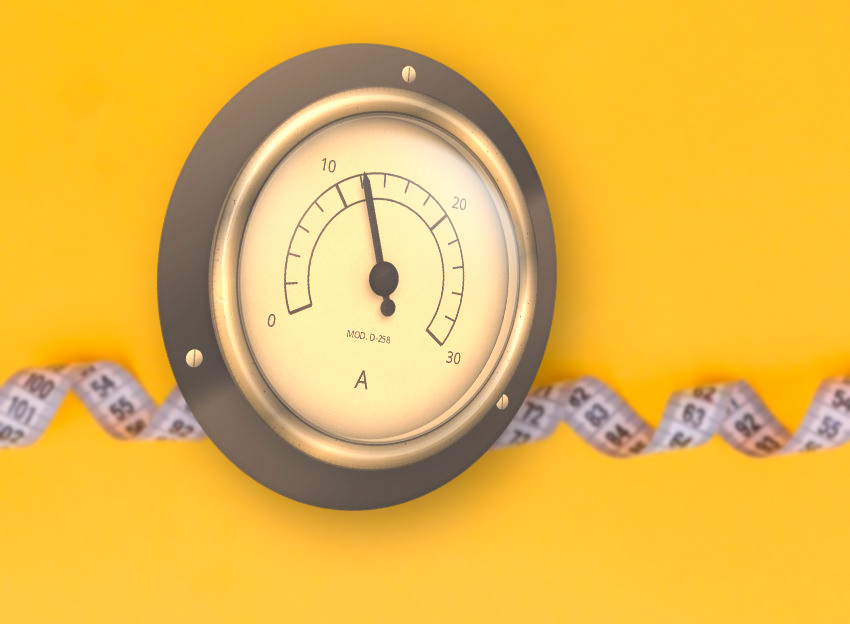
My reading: {"value": 12, "unit": "A"}
